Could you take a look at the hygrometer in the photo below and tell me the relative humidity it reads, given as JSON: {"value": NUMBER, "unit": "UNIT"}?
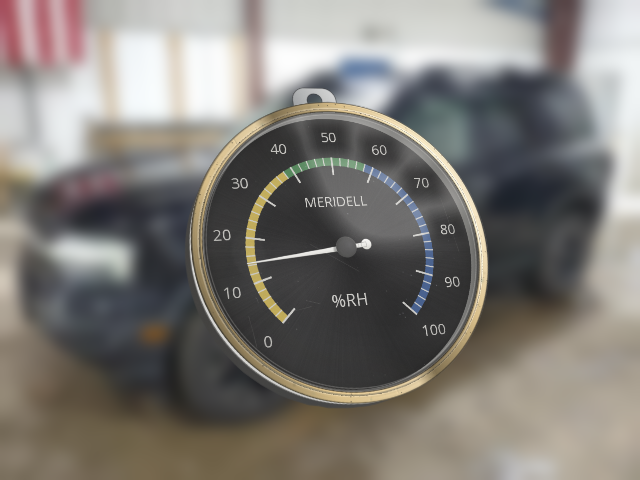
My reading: {"value": 14, "unit": "%"}
